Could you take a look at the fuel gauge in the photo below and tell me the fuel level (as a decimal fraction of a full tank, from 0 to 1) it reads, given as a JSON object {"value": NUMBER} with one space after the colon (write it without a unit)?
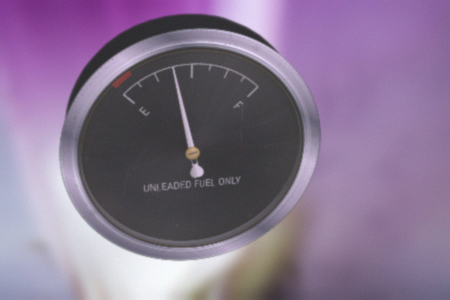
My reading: {"value": 0.375}
